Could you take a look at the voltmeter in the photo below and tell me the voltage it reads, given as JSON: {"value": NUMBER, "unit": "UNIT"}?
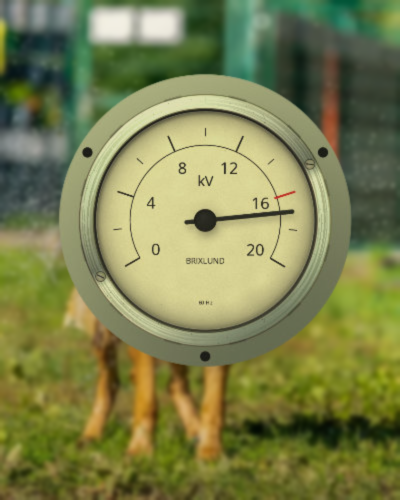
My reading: {"value": 17, "unit": "kV"}
